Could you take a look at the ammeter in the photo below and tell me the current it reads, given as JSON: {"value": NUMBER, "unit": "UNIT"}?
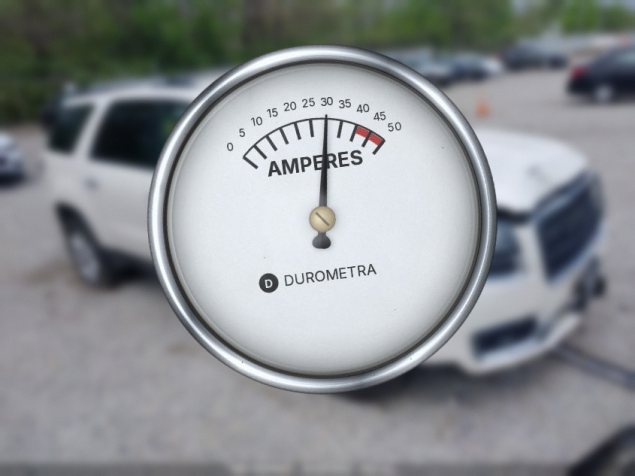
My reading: {"value": 30, "unit": "A"}
